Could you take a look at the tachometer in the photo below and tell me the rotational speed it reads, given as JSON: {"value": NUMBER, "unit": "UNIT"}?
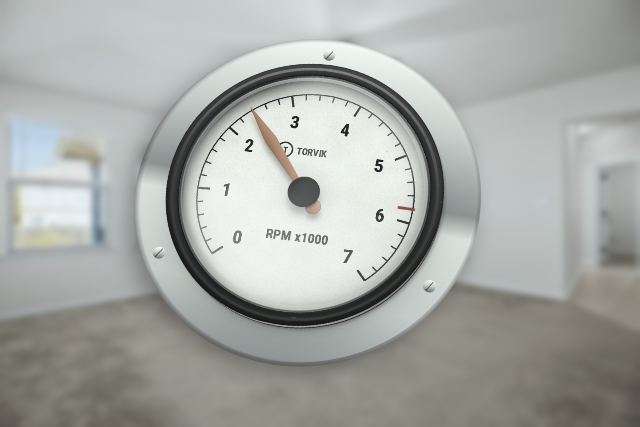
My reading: {"value": 2400, "unit": "rpm"}
